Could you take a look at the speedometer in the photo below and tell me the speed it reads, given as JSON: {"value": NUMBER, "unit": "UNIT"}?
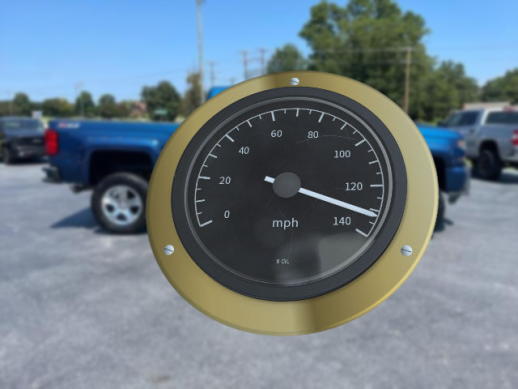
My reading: {"value": 132.5, "unit": "mph"}
